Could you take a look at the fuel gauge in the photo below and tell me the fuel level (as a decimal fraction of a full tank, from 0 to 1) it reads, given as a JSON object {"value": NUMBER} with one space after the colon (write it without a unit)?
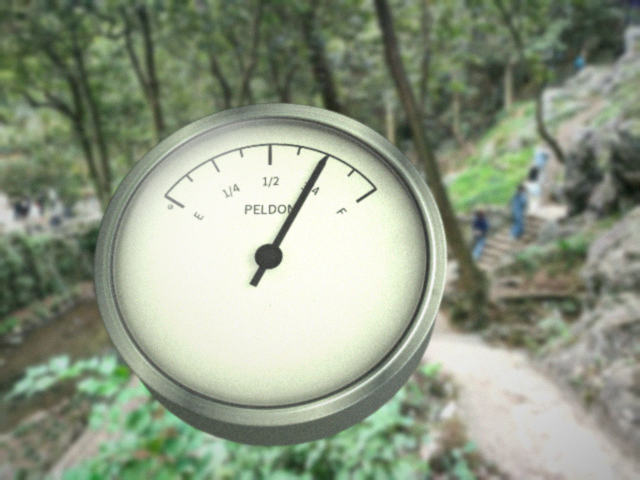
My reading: {"value": 0.75}
